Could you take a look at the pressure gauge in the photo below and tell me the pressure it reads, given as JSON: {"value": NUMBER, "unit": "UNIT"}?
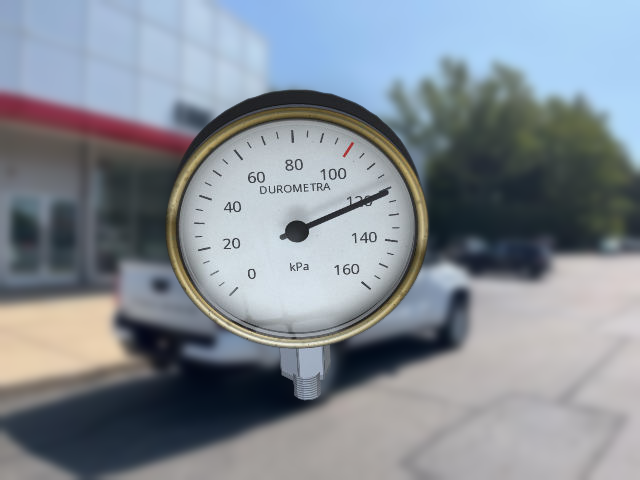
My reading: {"value": 120, "unit": "kPa"}
